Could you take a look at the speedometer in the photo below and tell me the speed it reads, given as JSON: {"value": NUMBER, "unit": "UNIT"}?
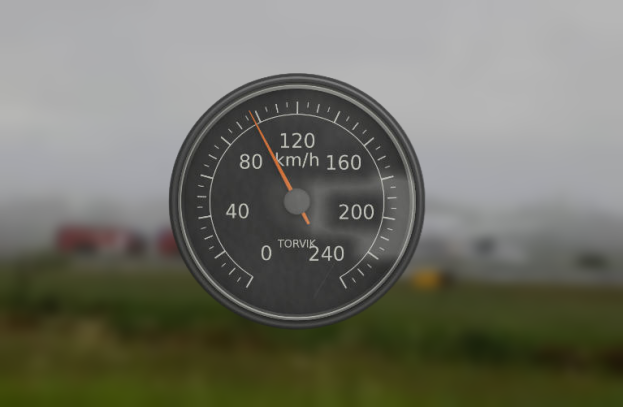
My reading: {"value": 97.5, "unit": "km/h"}
